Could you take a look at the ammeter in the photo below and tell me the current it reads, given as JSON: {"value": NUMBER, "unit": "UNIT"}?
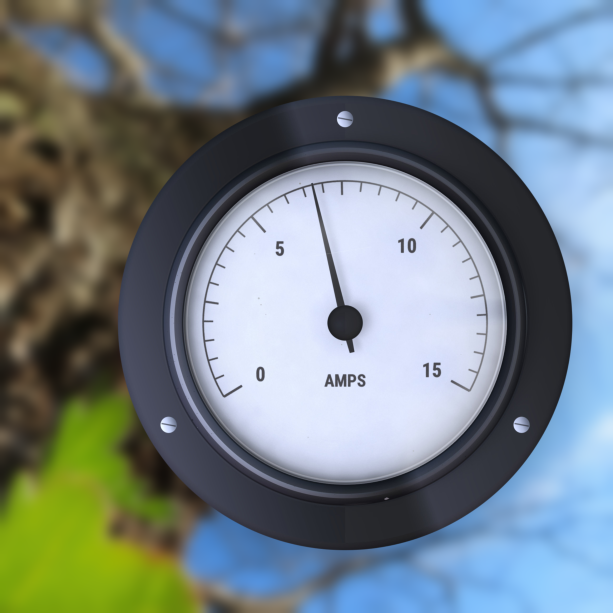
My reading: {"value": 6.75, "unit": "A"}
